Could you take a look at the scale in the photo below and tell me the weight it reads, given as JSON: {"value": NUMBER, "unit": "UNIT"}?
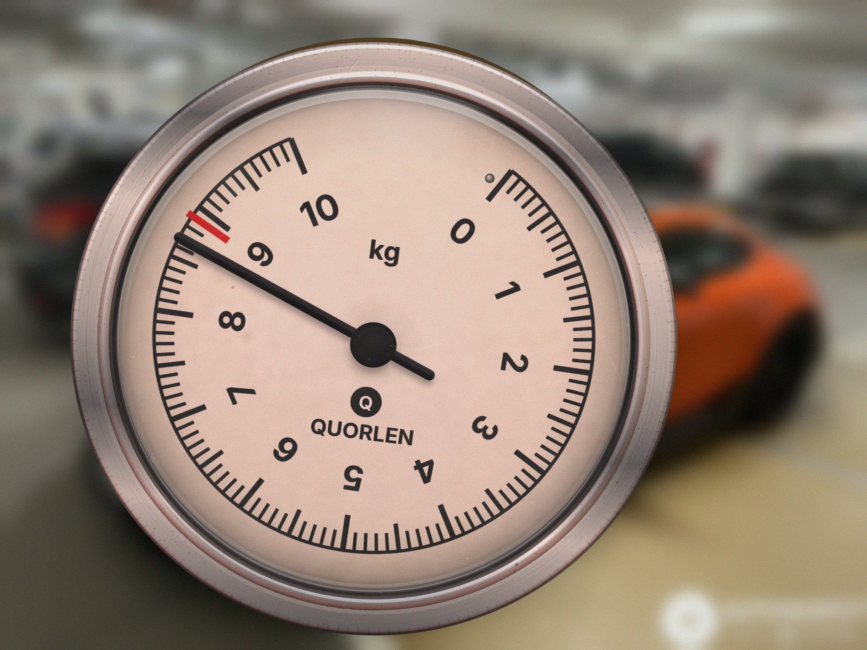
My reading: {"value": 8.7, "unit": "kg"}
